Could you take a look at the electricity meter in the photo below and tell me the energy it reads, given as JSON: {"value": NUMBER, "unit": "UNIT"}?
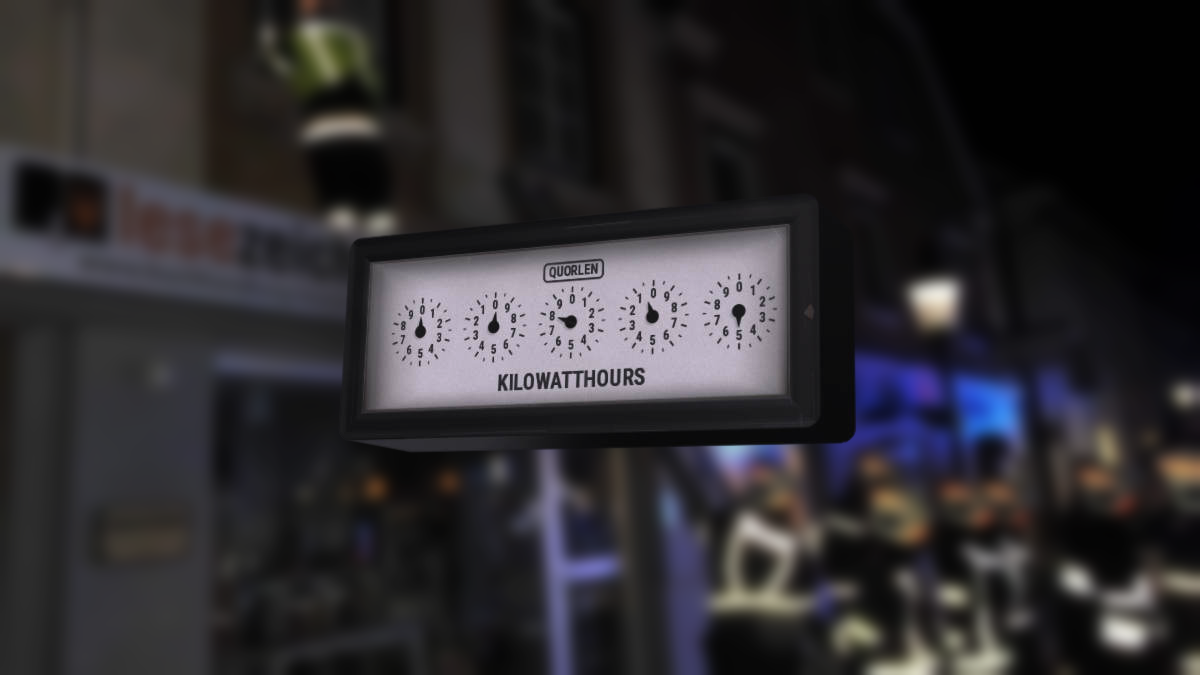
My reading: {"value": 99805, "unit": "kWh"}
